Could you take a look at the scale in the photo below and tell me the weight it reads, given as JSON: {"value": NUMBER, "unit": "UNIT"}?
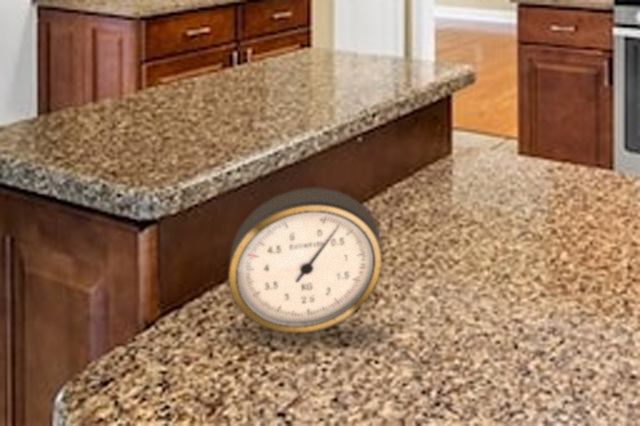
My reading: {"value": 0.25, "unit": "kg"}
